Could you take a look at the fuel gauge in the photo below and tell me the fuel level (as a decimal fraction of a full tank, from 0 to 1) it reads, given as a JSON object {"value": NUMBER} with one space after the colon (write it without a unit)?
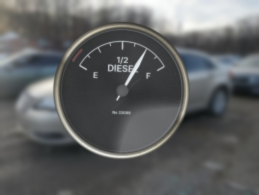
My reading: {"value": 0.75}
